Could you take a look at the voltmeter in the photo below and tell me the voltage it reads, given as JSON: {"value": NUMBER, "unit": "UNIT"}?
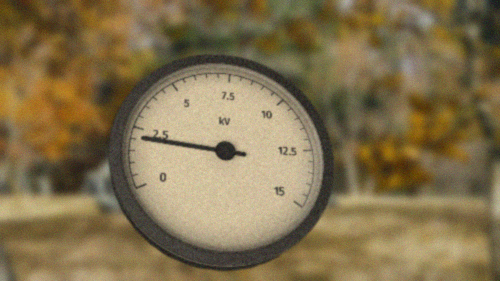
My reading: {"value": 2, "unit": "kV"}
